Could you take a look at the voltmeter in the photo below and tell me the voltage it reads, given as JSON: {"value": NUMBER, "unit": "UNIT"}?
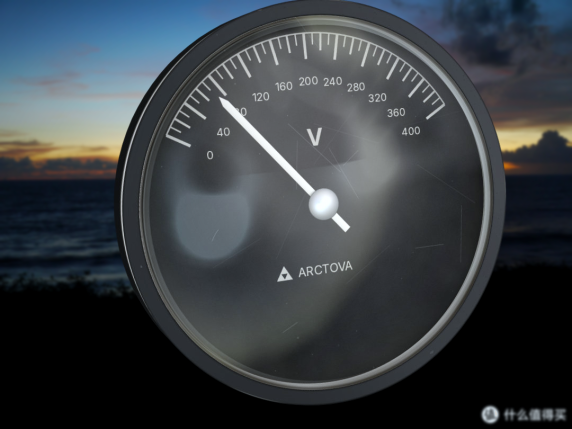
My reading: {"value": 70, "unit": "V"}
